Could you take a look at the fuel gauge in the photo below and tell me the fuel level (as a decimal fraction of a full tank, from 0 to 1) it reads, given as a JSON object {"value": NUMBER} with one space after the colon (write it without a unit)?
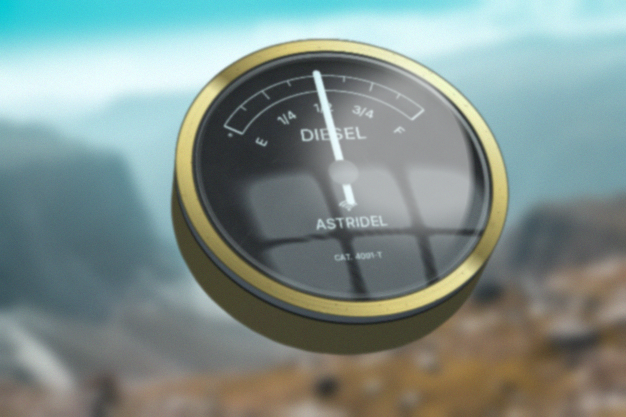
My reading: {"value": 0.5}
